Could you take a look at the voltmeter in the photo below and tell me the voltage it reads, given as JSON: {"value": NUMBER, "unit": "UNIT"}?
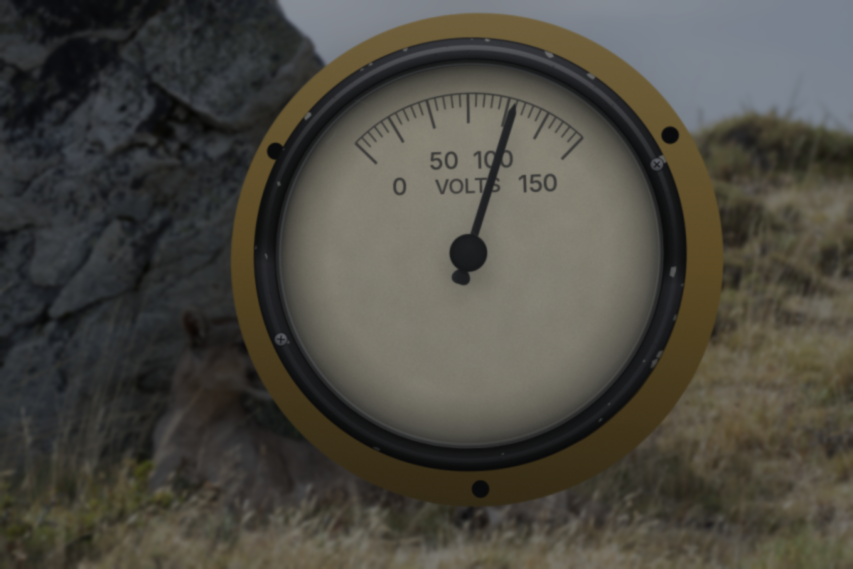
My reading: {"value": 105, "unit": "V"}
